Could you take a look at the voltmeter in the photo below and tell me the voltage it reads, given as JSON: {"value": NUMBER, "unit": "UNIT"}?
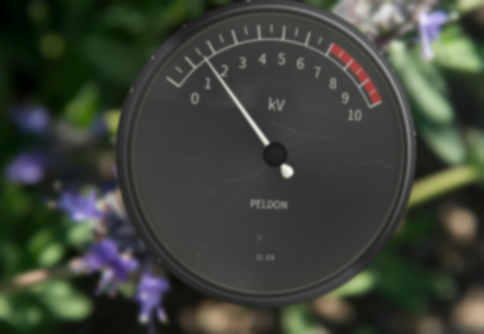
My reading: {"value": 1.5, "unit": "kV"}
